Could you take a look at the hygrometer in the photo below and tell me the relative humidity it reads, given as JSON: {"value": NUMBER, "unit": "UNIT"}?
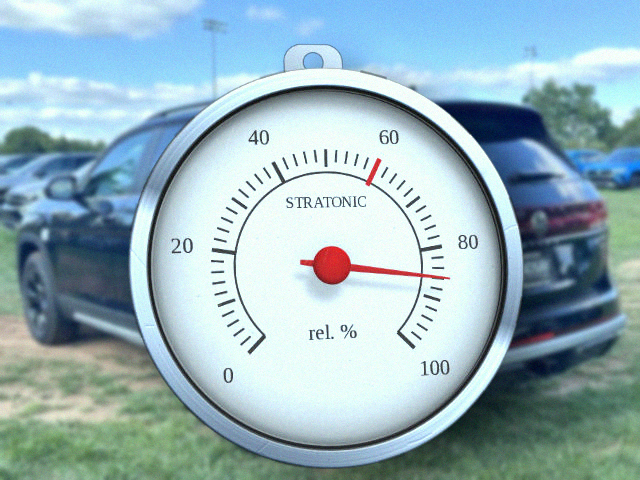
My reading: {"value": 86, "unit": "%"}
